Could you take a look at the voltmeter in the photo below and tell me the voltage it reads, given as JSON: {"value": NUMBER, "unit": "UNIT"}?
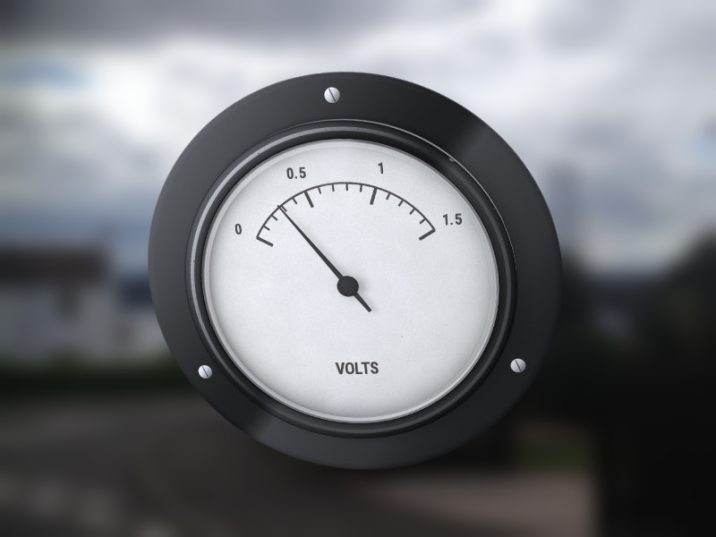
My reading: {"value": 0.3, "unit": "V"}
